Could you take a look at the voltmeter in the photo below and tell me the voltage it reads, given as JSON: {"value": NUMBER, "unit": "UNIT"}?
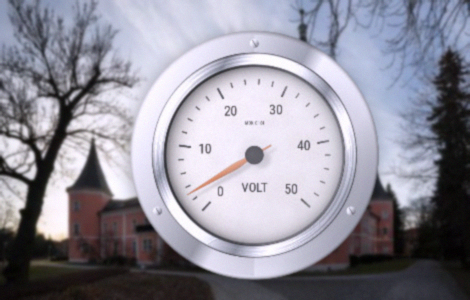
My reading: {"value": 3, "unit": "V"}
